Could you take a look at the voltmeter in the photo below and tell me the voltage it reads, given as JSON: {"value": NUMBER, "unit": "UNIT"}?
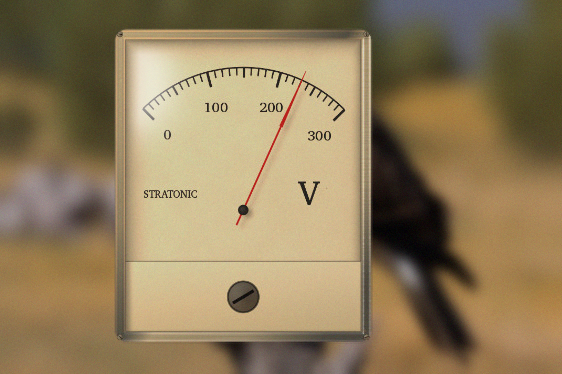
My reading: {"value": 230, "unit": "V"}
